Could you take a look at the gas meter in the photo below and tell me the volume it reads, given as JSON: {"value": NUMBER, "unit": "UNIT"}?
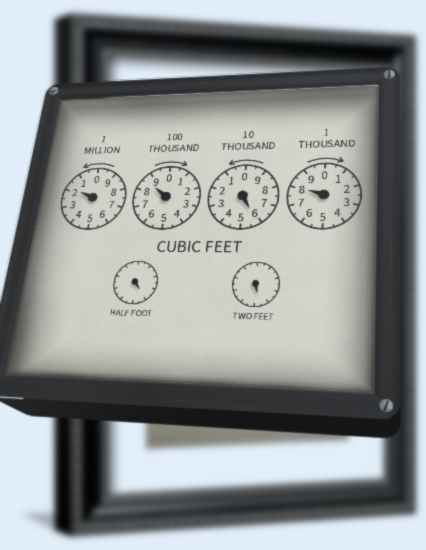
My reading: {"value": 185800, "unit": "ft³"}
